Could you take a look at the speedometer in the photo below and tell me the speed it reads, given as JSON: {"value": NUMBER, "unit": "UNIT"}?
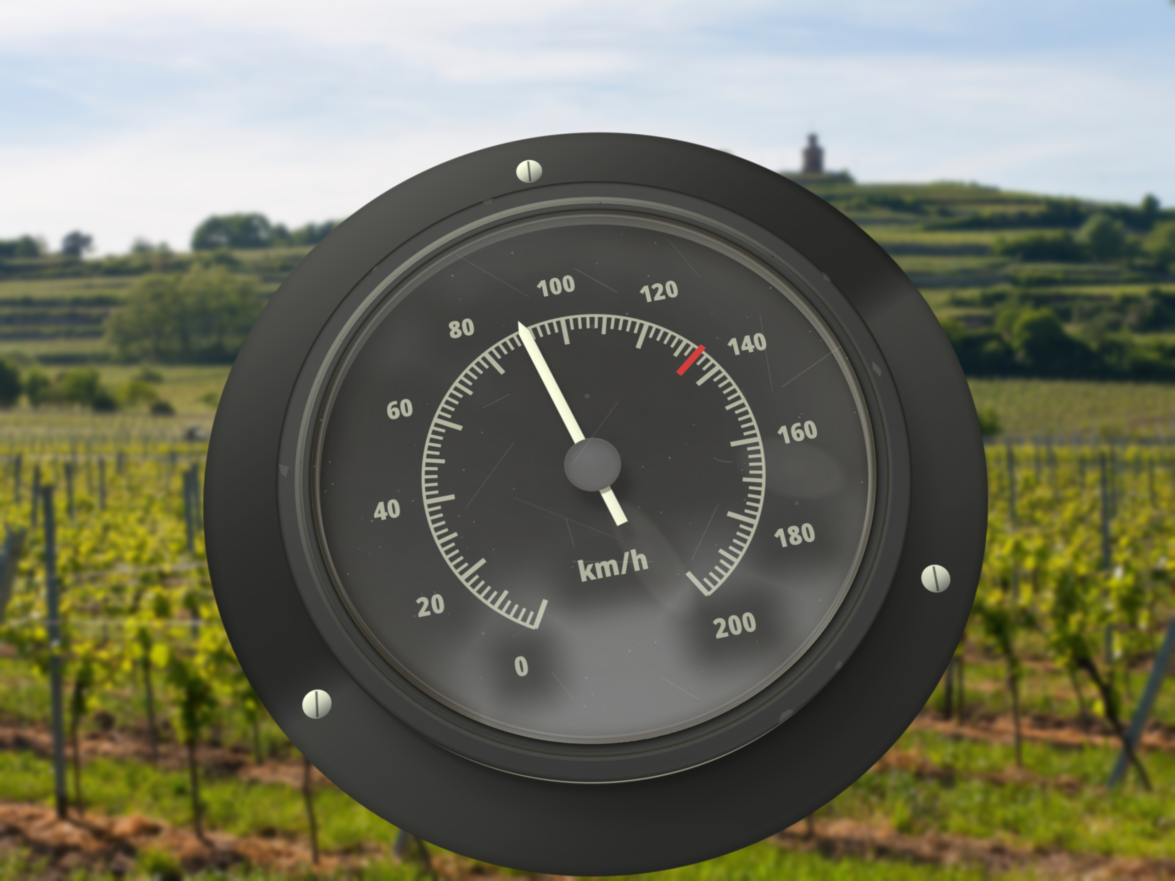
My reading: {"value": 90, "unit": "km/h"}
